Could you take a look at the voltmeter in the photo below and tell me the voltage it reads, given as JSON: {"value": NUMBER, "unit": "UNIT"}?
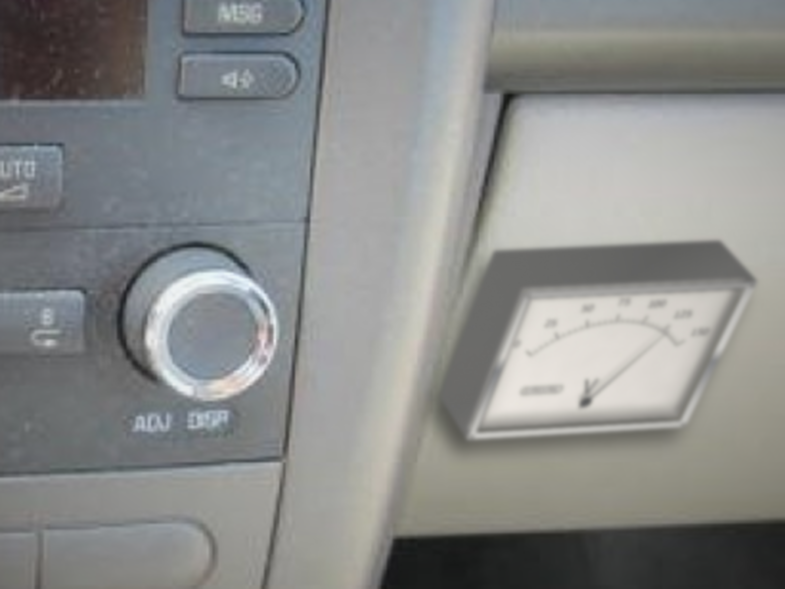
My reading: {"value": 125, "unit": "V"}
